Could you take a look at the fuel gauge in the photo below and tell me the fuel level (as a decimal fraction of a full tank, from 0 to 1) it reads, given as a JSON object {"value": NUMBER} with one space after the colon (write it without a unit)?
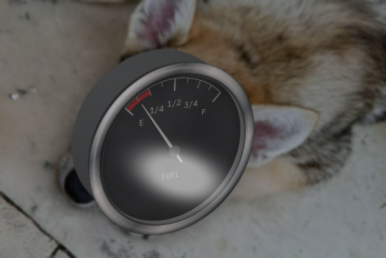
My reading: {"value": 0.125}
